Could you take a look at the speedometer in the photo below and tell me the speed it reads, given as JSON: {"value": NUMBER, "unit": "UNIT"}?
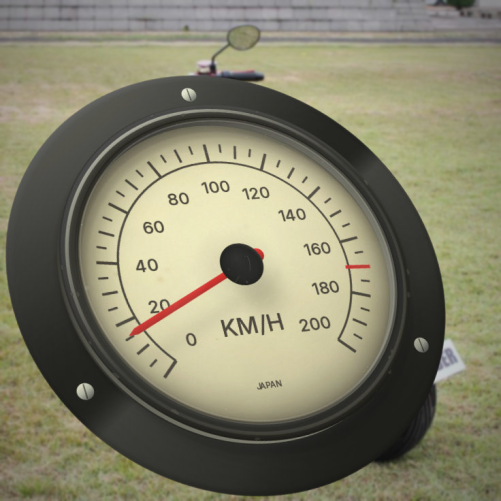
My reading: {"value": 15, "unit": "km/h"}
